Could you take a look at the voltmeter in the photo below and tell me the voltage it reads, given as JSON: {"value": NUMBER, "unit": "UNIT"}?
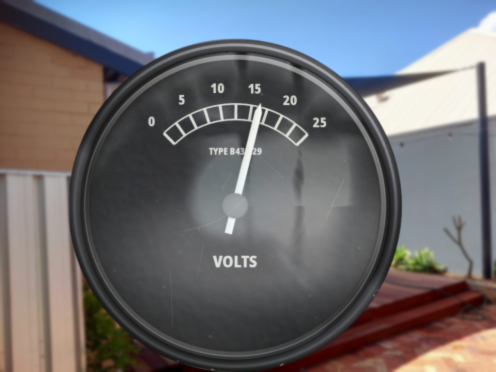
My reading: {"value": 16.25, "unit": "V"}
